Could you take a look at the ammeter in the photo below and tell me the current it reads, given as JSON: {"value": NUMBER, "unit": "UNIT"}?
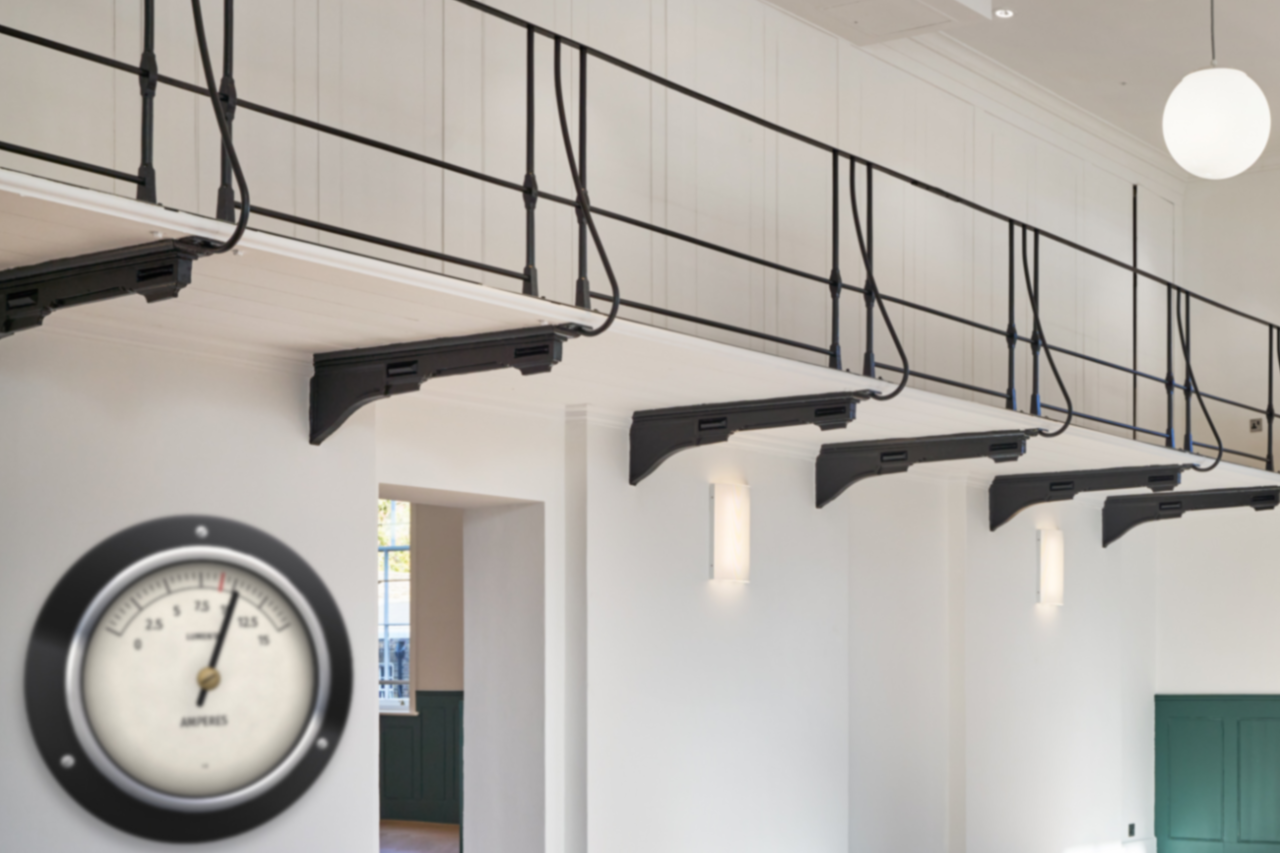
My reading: {"value": 10, "unit": "A"}
